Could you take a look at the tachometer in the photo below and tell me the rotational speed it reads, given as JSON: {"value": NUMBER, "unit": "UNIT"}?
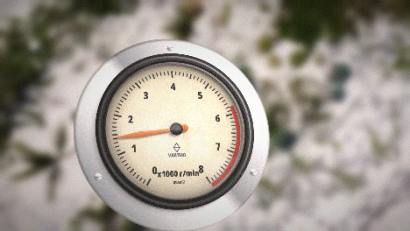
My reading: {"value": 1400, "unit": "rpm"}
